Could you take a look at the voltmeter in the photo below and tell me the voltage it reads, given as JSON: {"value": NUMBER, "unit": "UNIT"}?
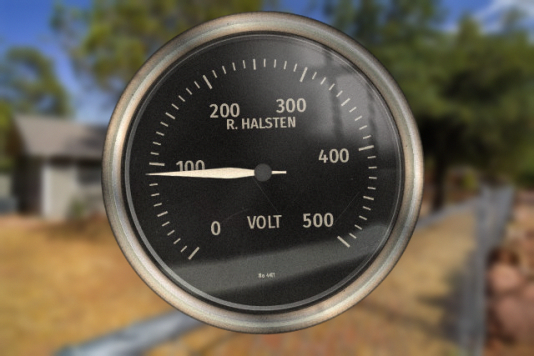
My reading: {"value": 90, "unit": "V"}
